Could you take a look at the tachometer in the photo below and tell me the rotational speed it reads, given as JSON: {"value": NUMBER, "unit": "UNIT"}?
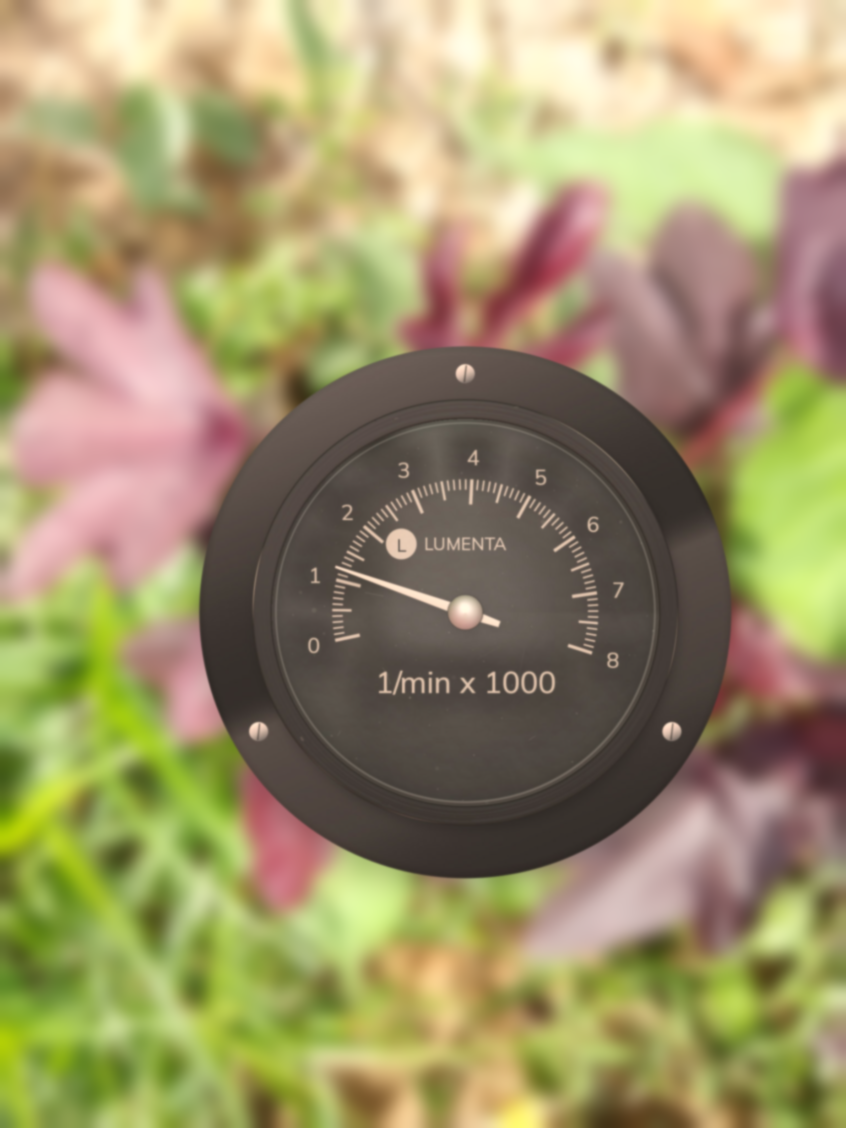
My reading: {"value": 1200, "unit": "rpm"}
